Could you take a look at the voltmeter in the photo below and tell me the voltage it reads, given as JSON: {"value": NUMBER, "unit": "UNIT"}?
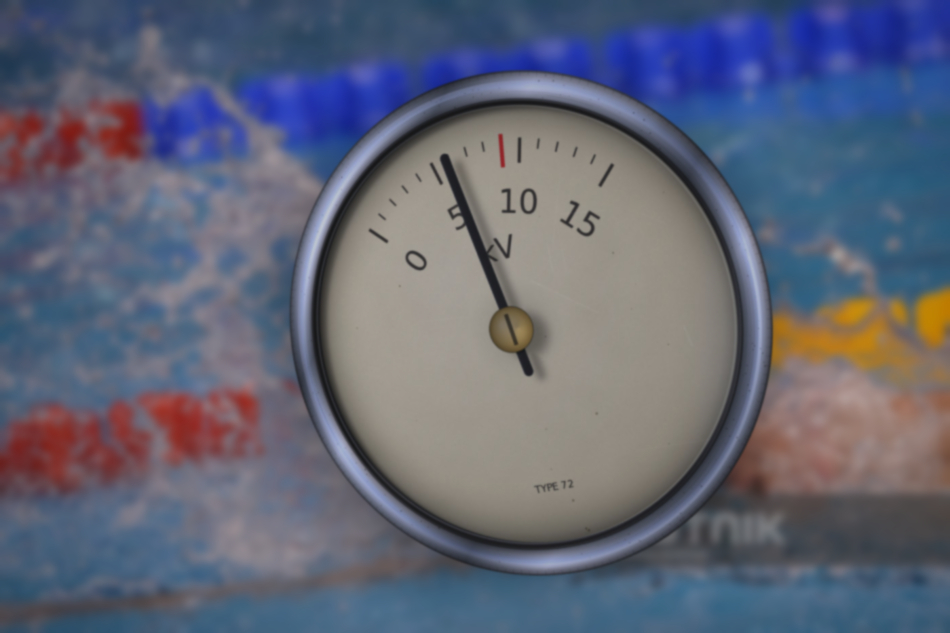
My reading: {"value": 6, "unit": "kV"}
